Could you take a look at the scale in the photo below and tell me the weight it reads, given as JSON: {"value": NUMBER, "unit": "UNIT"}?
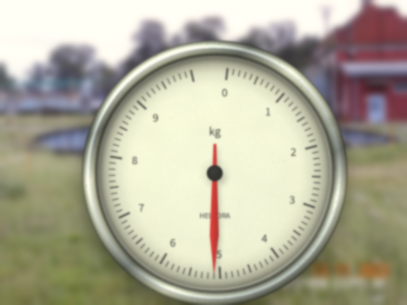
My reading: {"value": 5.1, "unit": "kg"}
